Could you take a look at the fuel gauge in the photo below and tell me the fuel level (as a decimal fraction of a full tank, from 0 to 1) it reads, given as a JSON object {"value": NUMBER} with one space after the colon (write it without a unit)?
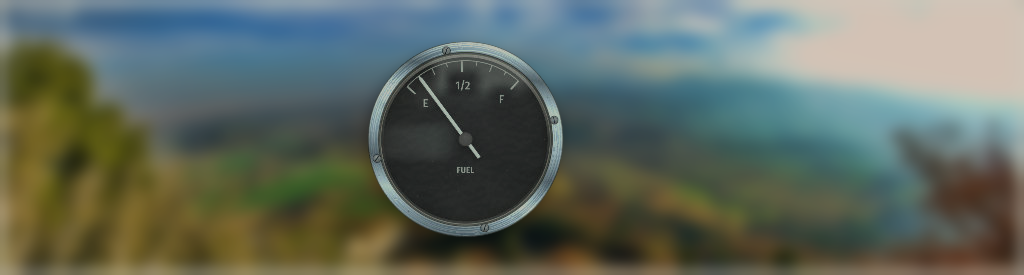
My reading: {"value": 0.125}
